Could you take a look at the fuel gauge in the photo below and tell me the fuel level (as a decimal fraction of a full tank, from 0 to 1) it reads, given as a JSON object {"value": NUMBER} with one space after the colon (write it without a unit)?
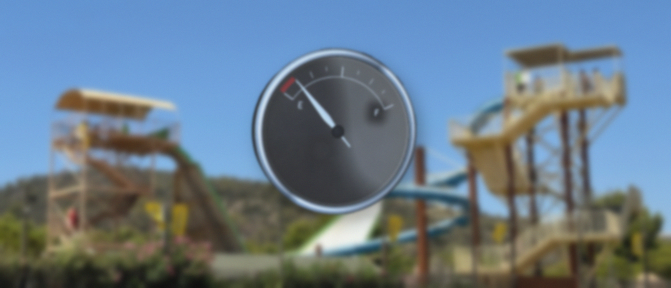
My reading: {"value": 0.125}
